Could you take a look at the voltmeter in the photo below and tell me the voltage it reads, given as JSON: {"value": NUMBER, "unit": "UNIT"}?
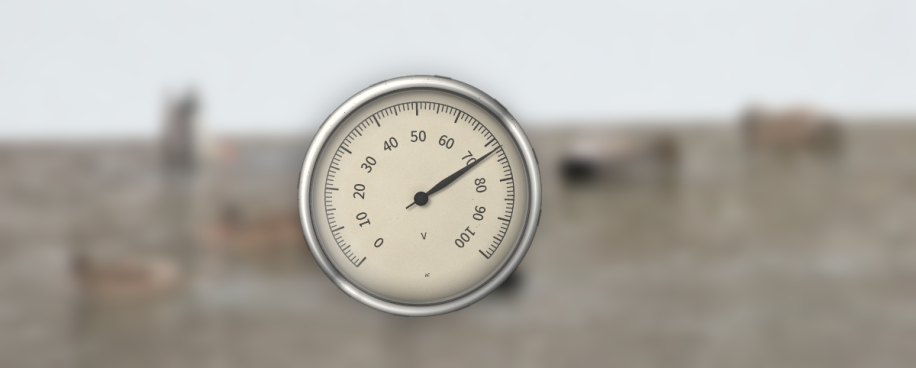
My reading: {"value": 72, "unit": "V"}
